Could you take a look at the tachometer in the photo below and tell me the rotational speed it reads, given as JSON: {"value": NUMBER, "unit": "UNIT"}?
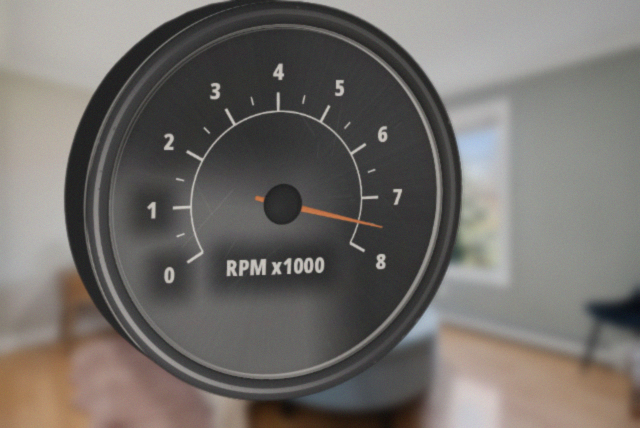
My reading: {"value": 7500, "unit": "rpm"}
